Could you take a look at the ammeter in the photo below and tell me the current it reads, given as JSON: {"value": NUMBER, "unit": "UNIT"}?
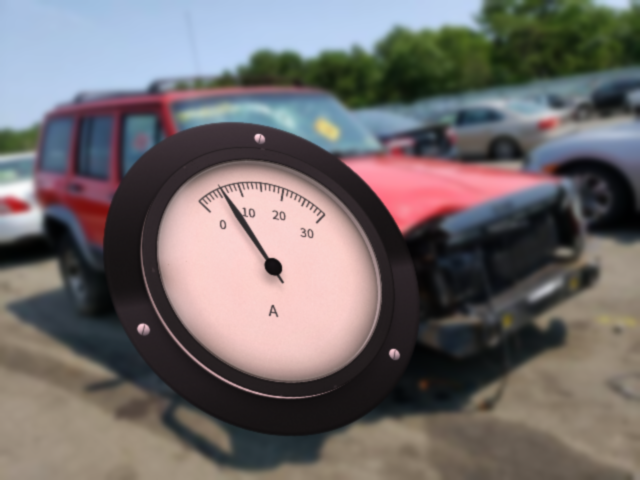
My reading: {"value": 5, "unit": "A"}
